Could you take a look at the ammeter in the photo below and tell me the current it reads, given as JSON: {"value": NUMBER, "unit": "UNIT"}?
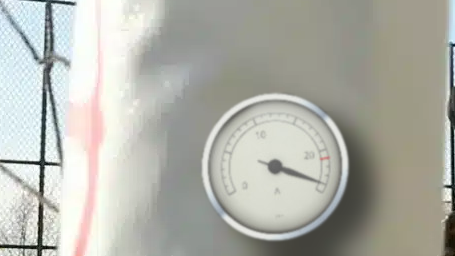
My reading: {"value": 24, "unit": "A"}
